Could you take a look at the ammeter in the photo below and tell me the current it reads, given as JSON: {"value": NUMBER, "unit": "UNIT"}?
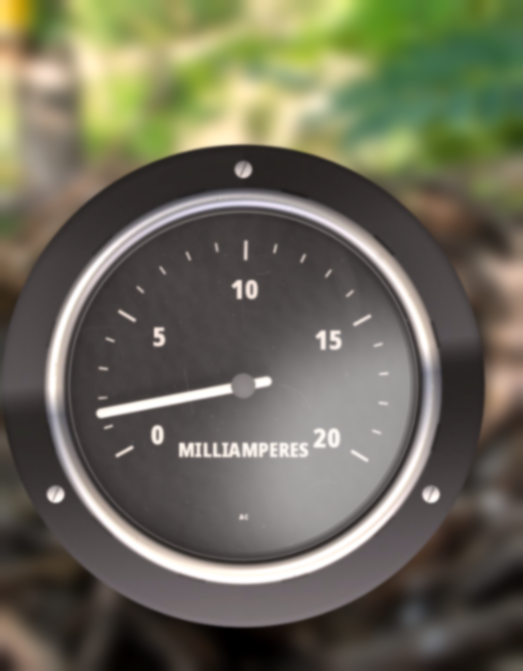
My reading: {"value": 1.5, "unit": "mA"}
